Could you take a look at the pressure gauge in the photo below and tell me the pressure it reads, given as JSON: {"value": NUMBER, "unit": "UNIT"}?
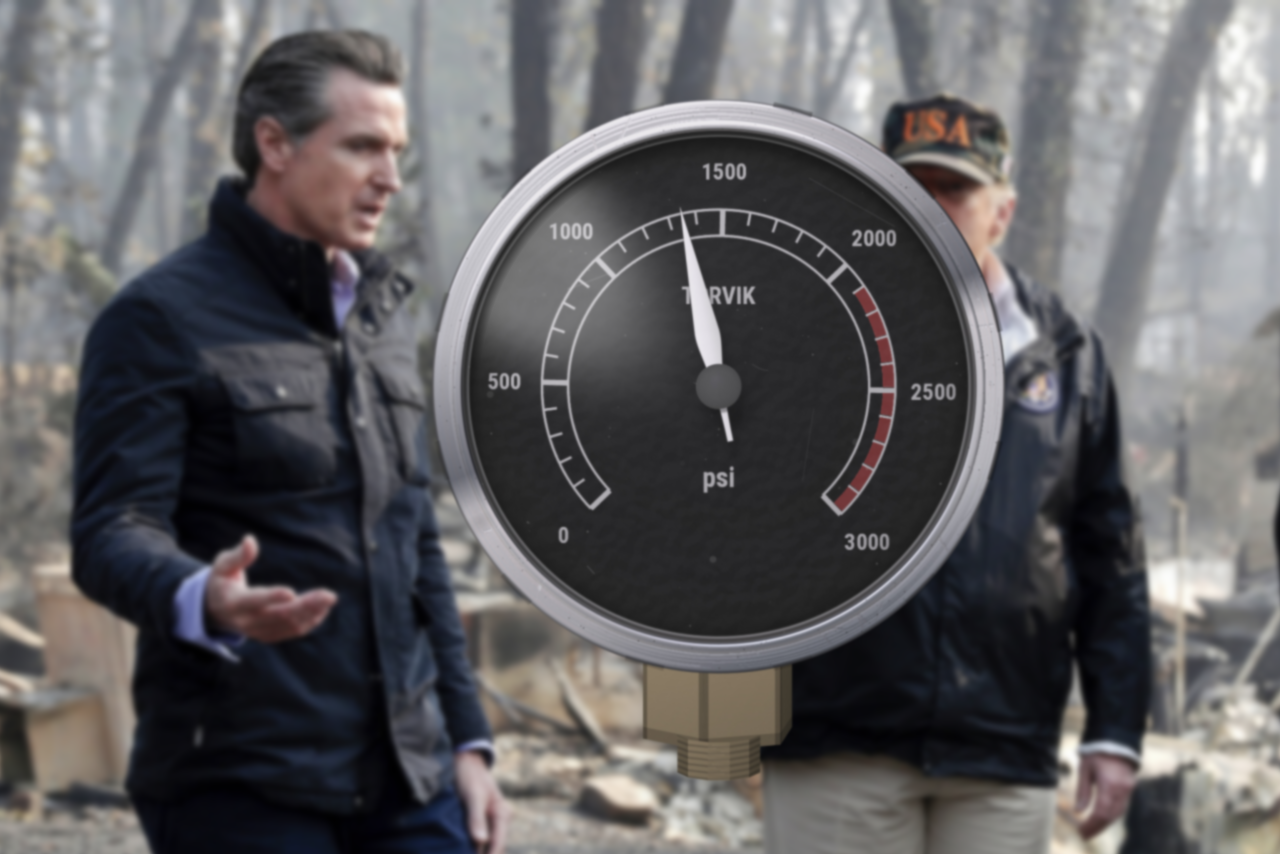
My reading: {"value": 1350, "unit": "psi"}
